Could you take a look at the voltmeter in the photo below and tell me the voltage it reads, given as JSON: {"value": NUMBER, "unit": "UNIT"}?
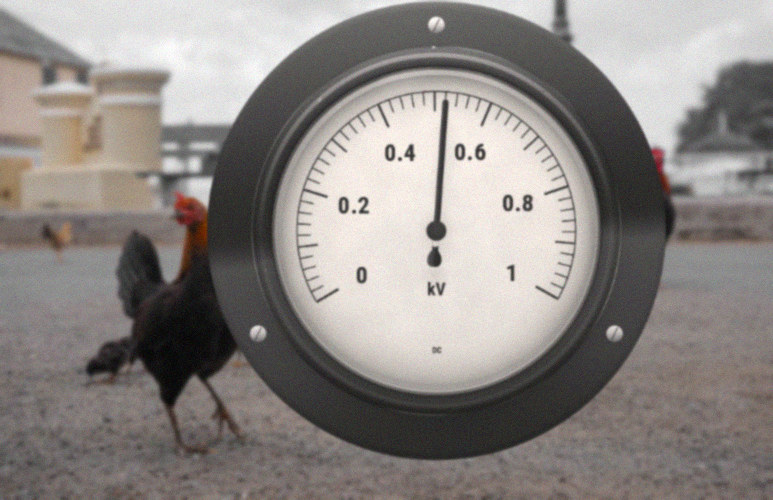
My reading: {"value": 0.52, "unit": "kV"}
